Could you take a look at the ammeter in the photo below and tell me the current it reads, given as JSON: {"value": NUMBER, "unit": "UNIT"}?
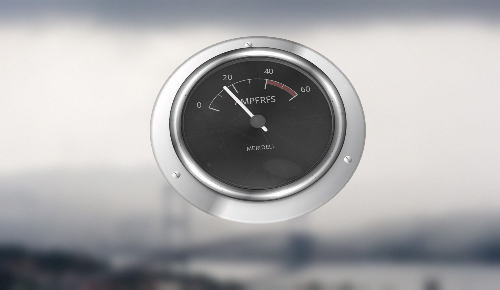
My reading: {"value": 15, "unit": "A"}
